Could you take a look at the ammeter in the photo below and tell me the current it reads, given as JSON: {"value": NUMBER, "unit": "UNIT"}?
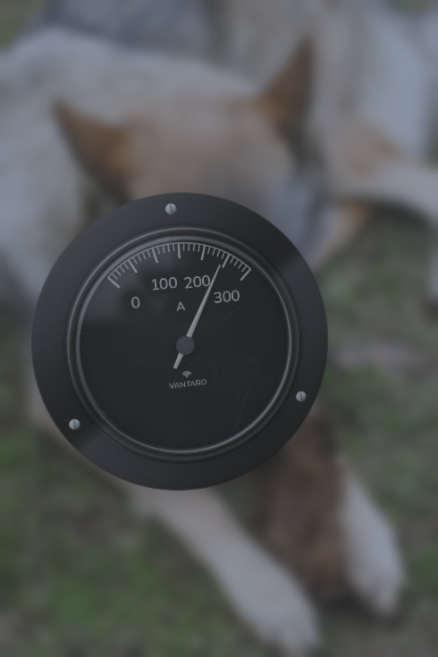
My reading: {"value": 240, "unit": "A"}
